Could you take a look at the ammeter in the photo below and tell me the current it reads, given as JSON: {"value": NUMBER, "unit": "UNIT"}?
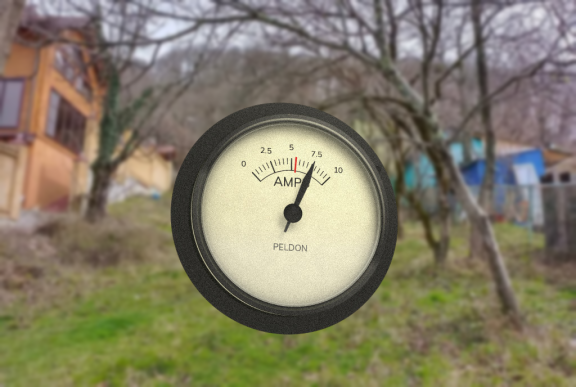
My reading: {"value": 7.5, "unit": "A"}
